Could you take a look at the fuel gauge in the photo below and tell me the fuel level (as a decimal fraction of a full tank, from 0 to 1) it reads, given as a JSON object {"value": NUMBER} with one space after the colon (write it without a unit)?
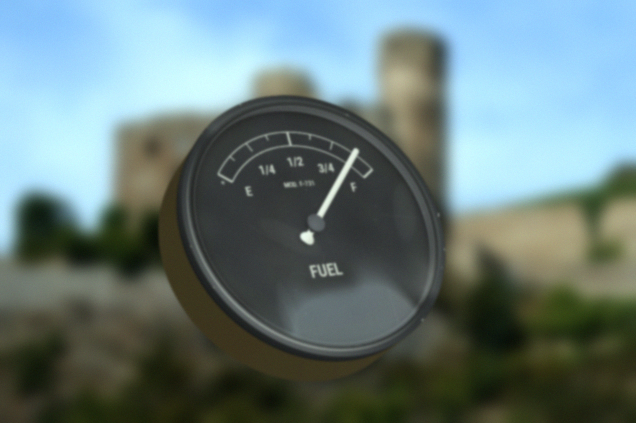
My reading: {"value": 0.875}
